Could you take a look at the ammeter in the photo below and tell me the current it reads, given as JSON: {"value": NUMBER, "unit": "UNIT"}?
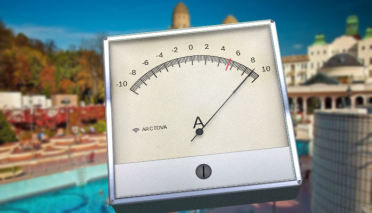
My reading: {"value": 9, "unit": "A"}
